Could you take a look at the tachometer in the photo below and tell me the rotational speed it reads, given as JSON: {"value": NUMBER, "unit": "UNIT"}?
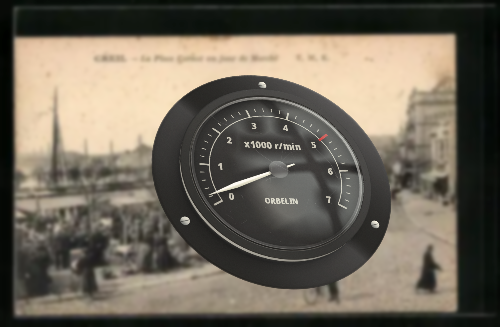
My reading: {"value": 200, "unit": "rpm"}
